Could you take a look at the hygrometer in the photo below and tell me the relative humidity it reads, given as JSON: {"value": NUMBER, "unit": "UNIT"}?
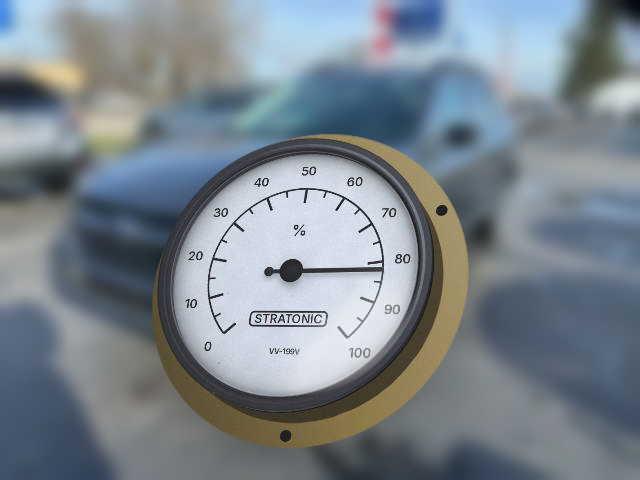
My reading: {"value": 82.5, "unit": "%"}
